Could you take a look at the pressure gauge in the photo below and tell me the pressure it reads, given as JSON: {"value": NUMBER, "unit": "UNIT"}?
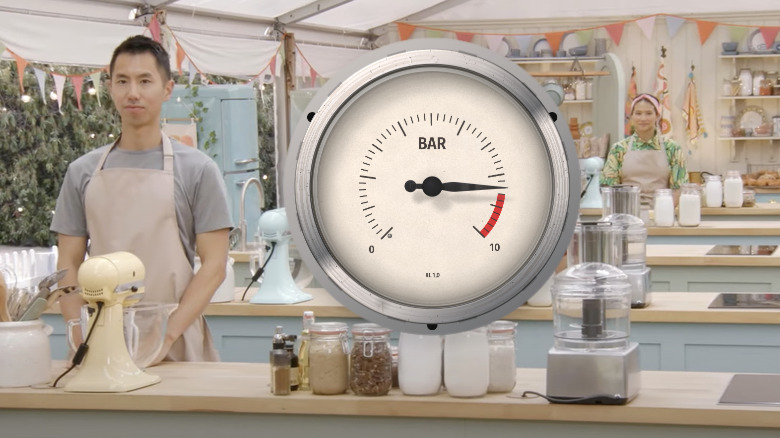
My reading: {"value": 8.4, "unit": "bar"}
